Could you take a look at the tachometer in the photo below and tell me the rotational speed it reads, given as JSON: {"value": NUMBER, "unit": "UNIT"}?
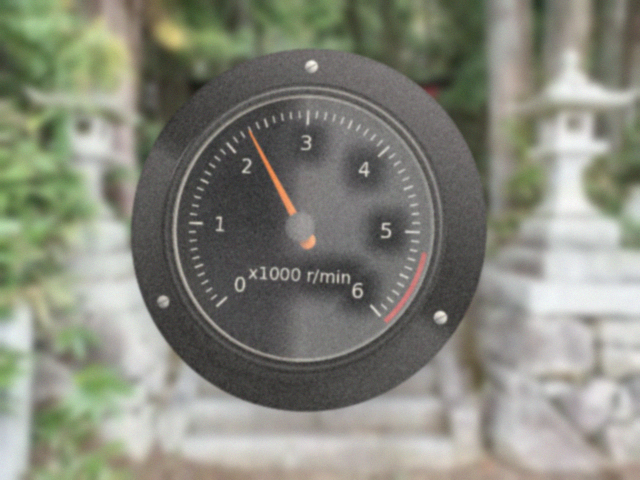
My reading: {"value": 2300, "unit": "rpm"}
